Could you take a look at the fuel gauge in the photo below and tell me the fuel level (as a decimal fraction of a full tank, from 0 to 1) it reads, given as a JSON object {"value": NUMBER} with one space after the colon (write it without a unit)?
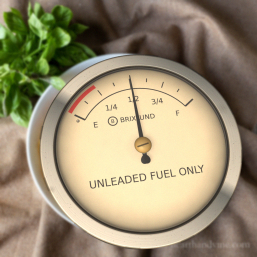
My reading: {"value": 0.5}
